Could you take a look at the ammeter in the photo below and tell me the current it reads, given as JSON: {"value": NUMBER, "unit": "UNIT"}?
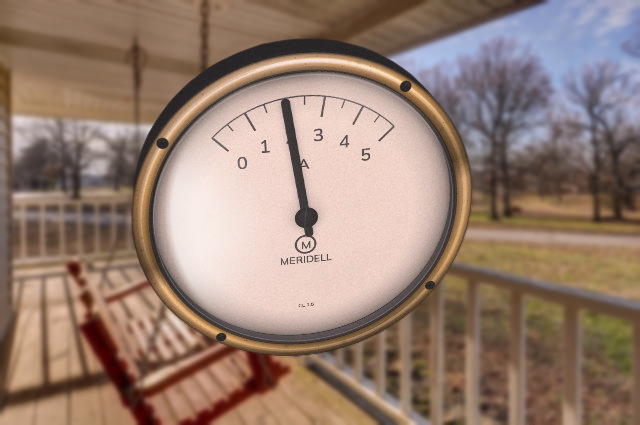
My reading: {"value": 2, "unit": "A"}
